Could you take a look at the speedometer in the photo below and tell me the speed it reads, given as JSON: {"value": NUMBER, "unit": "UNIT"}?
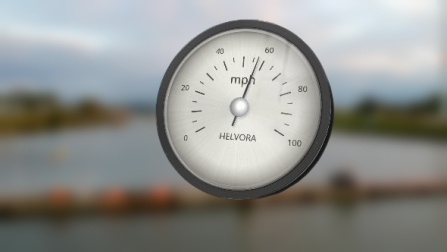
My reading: {"value": 57.5, "unit": "mph"}
